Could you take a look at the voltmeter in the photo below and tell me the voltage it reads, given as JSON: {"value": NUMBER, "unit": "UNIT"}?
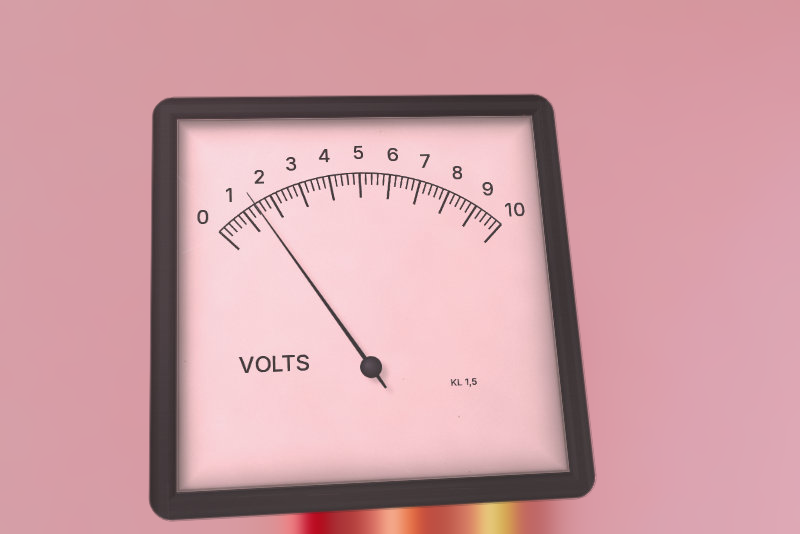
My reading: {"value": 1.4, "unit": "V"}
